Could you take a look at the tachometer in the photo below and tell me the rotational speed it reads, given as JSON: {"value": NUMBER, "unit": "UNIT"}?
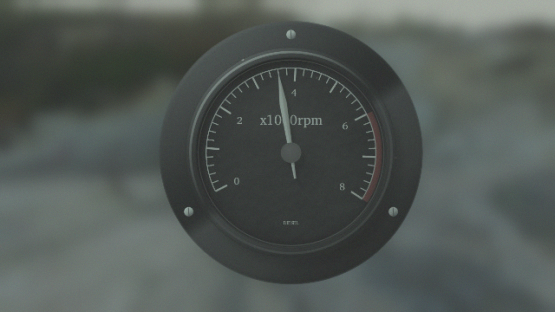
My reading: {"value": 3600, "unit": "rpm"}
